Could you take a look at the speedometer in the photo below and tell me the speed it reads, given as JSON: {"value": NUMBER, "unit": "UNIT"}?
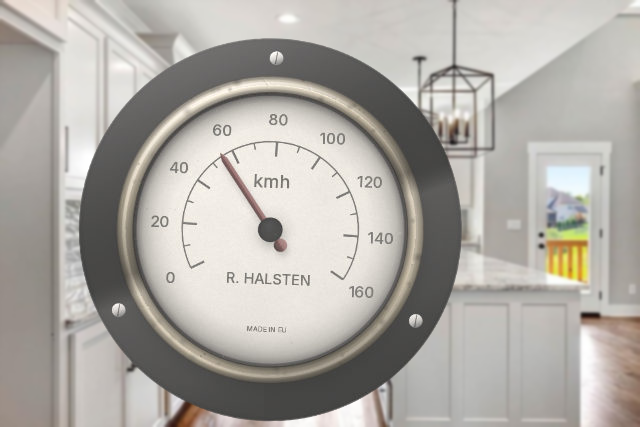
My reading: {"value": 55, "unit": "km/h"}
